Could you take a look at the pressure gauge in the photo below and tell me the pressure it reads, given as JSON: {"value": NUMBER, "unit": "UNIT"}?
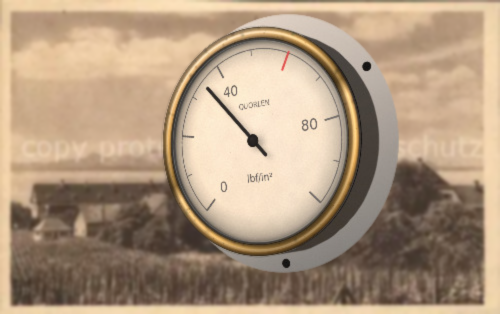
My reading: {"value": 35, "unit": "psi"}
